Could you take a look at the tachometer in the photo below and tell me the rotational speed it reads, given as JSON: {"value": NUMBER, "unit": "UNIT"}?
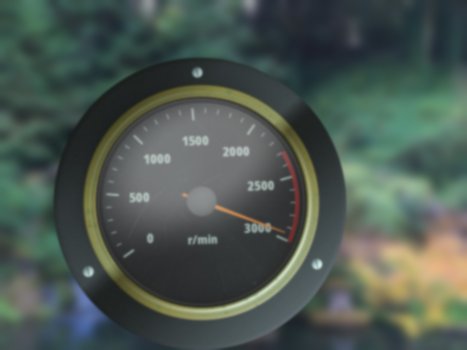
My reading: {"value": 2950, "unit": "rpm"}
